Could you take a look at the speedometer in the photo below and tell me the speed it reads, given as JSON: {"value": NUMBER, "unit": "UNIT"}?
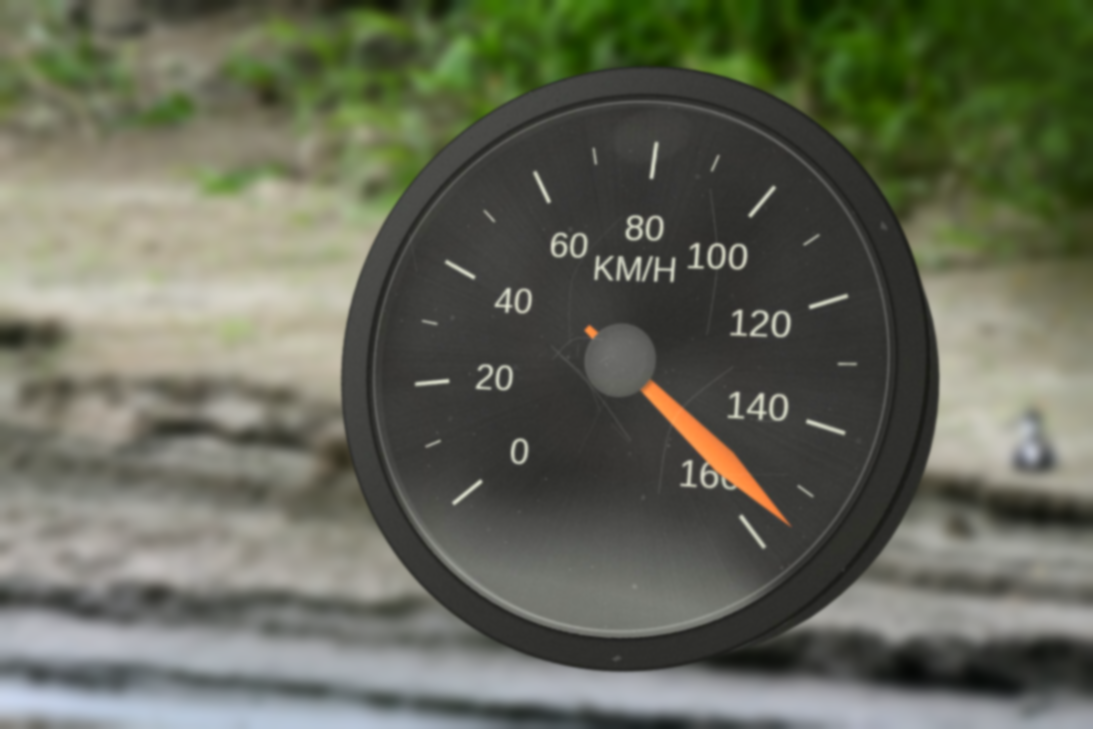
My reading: {"value": 155, "unit": "km/h"}
